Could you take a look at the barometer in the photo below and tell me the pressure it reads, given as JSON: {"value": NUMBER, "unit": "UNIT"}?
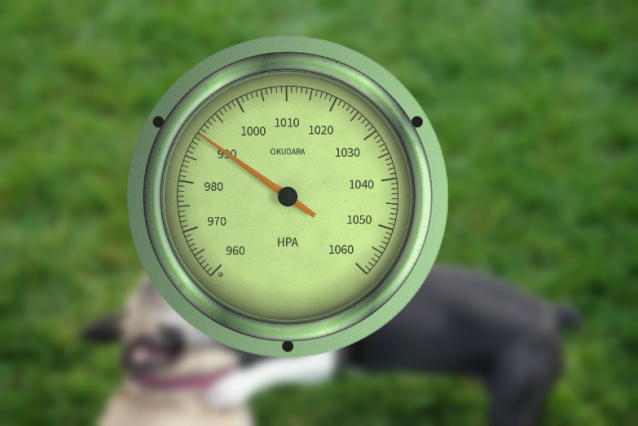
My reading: {"value": 990, "unit": "hPa"}
